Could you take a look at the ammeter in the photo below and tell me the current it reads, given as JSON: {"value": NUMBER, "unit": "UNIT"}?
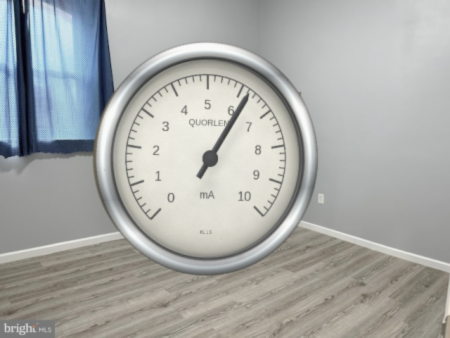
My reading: {"value": 6.2, "unit": "mA"}
